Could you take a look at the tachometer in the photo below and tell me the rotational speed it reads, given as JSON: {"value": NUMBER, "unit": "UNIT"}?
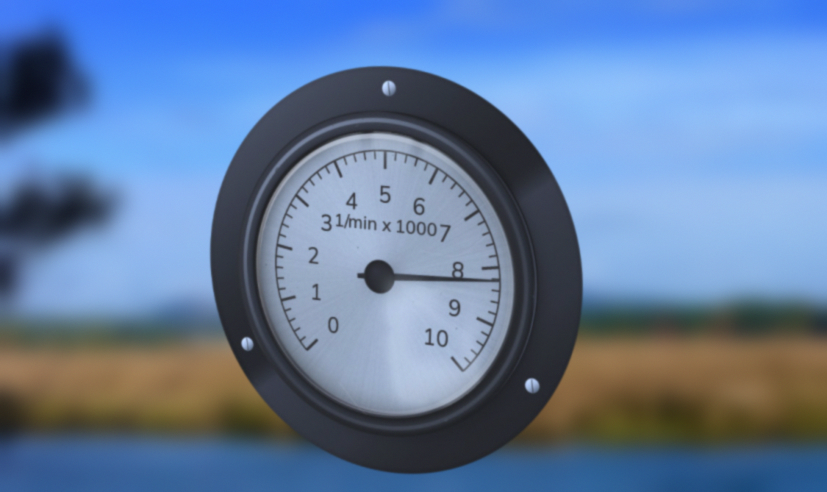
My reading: {"value": 8200, "unit": "rpm"}
